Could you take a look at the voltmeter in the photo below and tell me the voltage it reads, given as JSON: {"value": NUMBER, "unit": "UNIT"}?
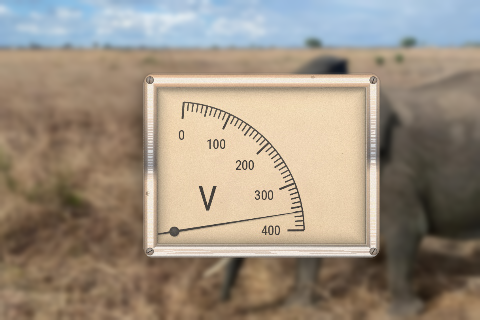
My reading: {"value": 360, "unit": "V"}
